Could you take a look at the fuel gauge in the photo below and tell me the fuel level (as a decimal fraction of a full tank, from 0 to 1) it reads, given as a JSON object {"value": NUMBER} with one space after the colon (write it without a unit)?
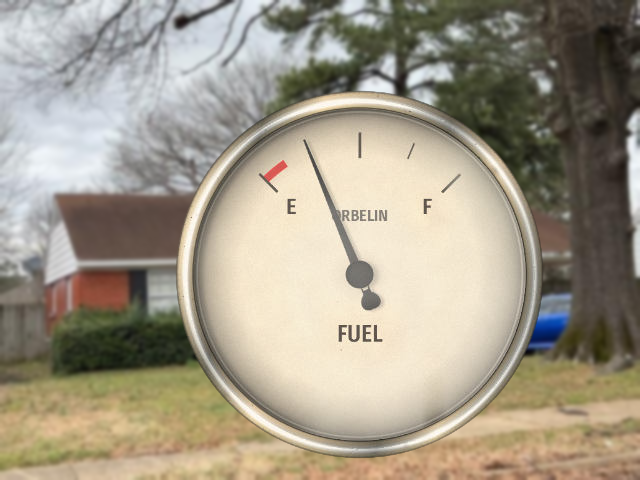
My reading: {"value": 0.25}
